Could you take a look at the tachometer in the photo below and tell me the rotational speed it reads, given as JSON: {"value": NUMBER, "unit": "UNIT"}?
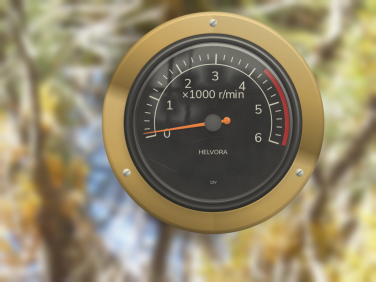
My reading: {"value": 100, "unit": "rpm"}
